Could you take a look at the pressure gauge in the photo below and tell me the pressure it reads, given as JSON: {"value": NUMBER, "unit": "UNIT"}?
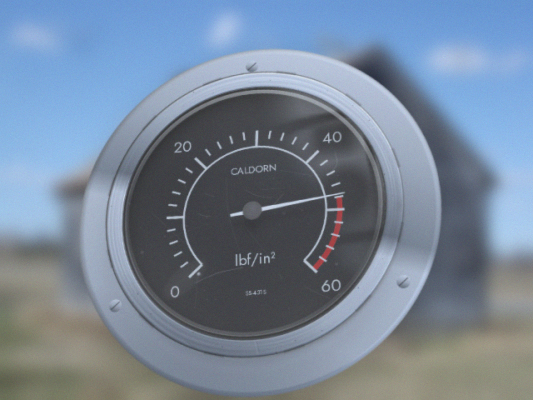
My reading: {"value": 48, "unit": "psi"}
